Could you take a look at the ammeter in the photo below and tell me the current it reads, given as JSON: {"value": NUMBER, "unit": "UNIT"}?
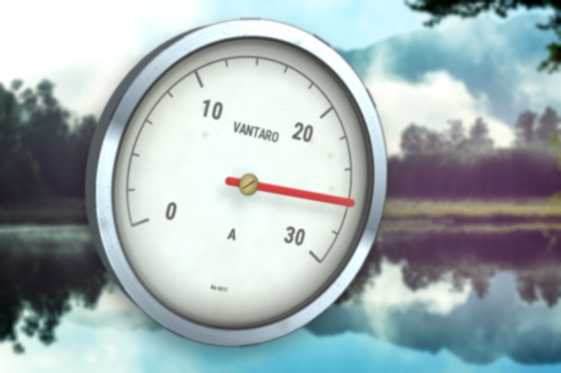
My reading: {"value": 26, "unit": "A"}
